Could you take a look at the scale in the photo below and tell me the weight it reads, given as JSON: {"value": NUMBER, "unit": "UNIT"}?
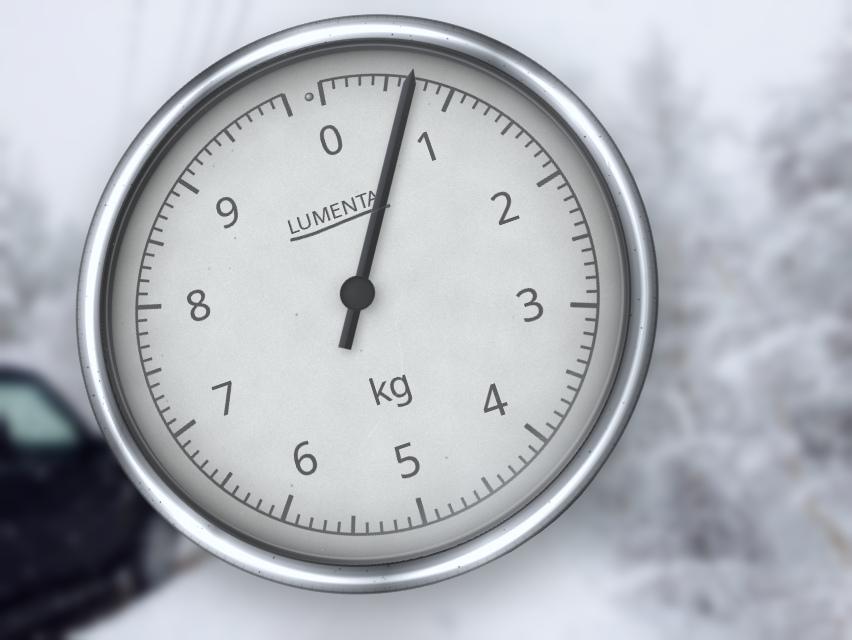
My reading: {"value": 0.7, "unit": "kg"}
